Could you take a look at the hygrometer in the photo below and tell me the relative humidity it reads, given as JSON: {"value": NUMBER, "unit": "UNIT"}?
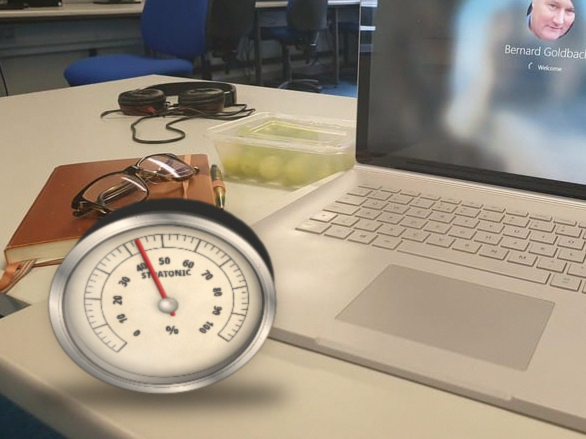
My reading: {"value": 44, "unit": "%"}
